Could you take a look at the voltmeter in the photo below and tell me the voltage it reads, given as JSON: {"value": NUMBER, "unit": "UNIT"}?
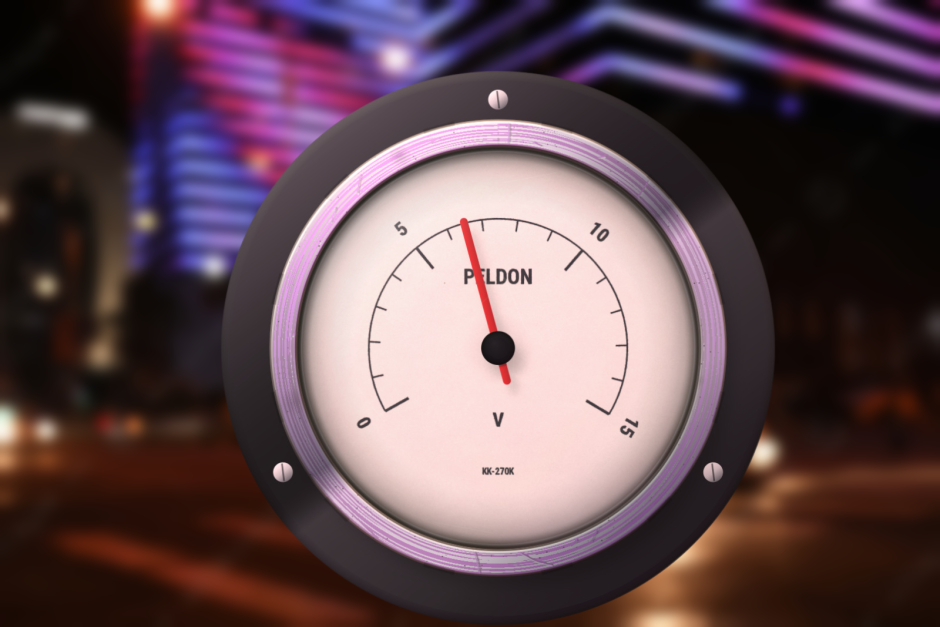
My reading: {"value": 6.5, "unit": "V"}
